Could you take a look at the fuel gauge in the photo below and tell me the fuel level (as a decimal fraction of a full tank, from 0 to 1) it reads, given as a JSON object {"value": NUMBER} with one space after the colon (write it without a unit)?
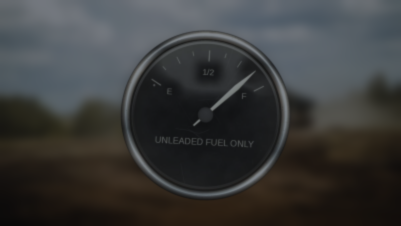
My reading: {"value": 0.875}
